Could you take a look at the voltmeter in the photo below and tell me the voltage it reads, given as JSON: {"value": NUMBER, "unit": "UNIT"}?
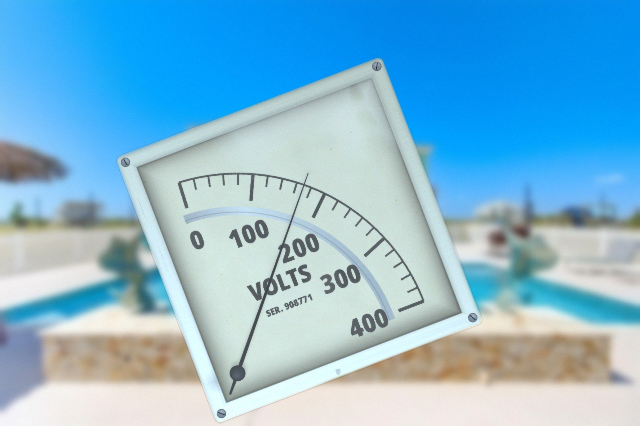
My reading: {"value": 170, "unit": "V"}
